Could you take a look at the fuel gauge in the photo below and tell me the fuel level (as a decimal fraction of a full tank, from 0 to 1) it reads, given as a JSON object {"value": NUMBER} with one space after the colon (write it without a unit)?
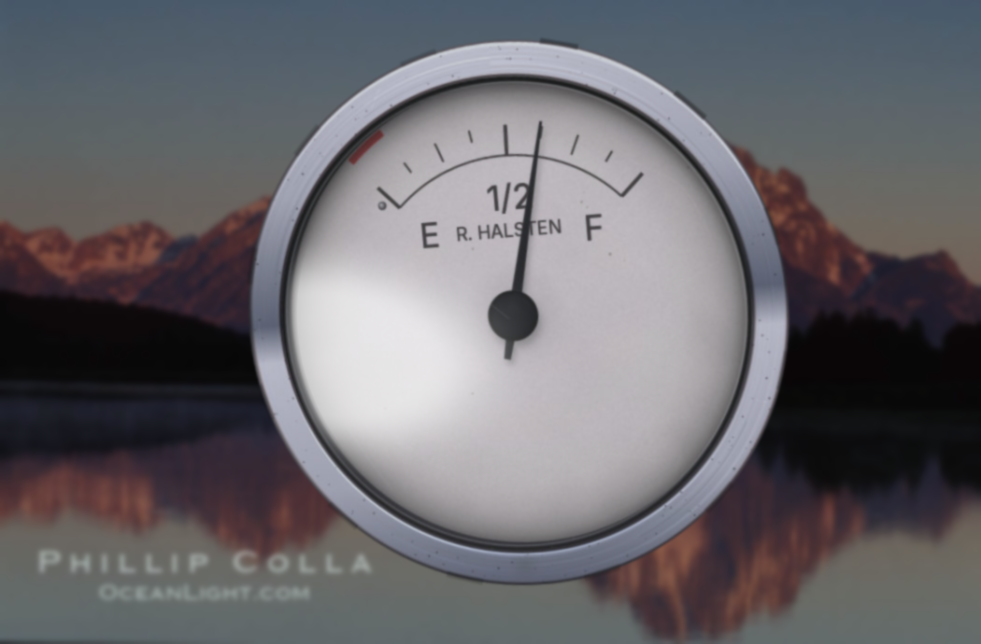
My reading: {"value": 0.625}
